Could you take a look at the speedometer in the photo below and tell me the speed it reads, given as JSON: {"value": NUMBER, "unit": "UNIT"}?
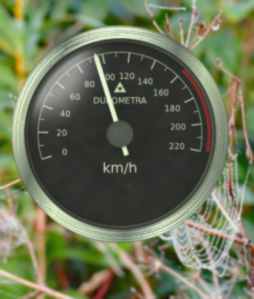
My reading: {"value": 95, "unit": "km/h"}
